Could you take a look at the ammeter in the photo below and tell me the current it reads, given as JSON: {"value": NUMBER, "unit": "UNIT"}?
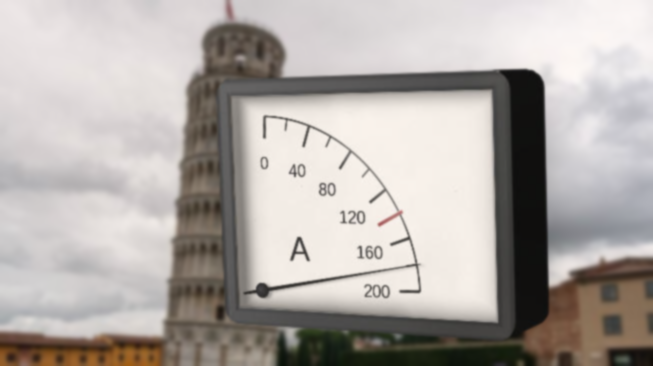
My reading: {"value": 180, "unit": "A"}
